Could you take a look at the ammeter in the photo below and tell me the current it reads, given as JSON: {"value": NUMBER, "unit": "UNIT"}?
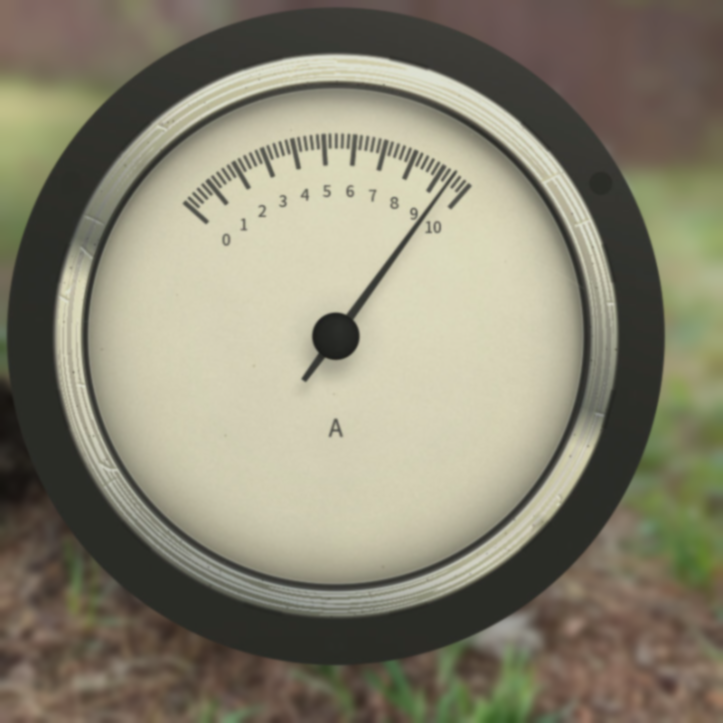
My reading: {"value": 9.4, "unit": "A"}
